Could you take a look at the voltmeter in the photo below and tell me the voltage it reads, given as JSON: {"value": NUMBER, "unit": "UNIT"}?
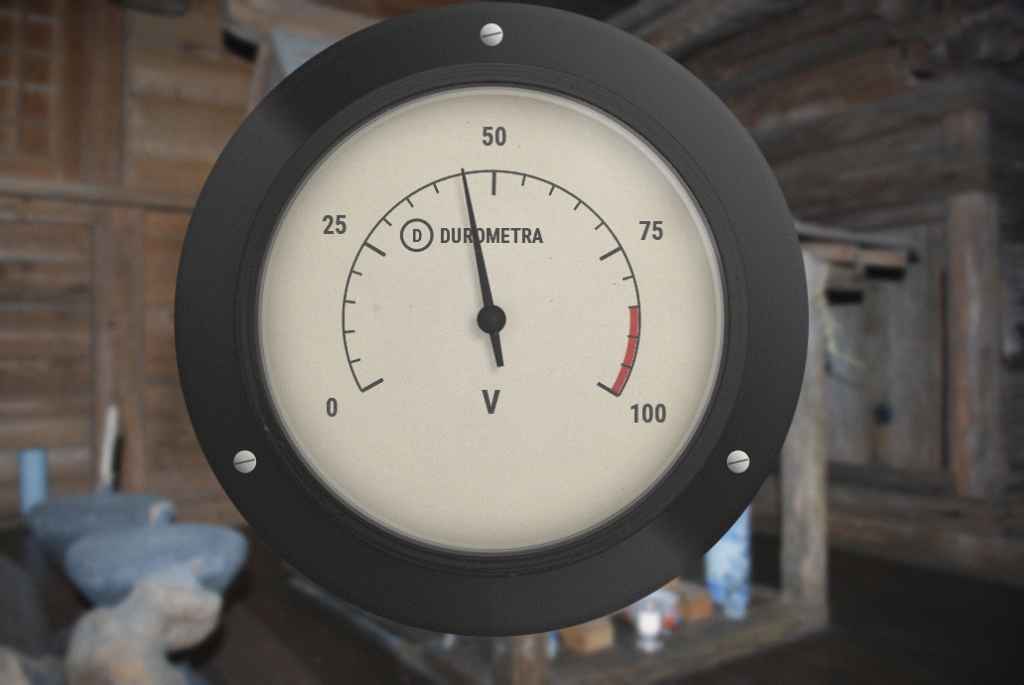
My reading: {"value": 45, "unit": "V"}
